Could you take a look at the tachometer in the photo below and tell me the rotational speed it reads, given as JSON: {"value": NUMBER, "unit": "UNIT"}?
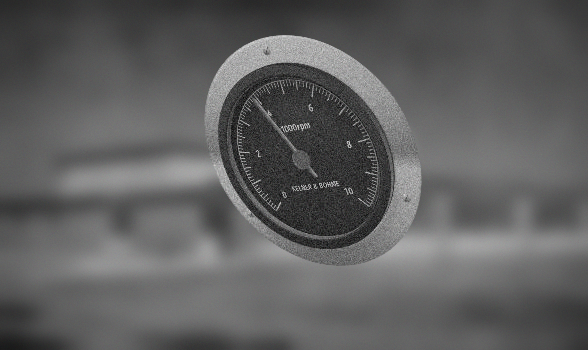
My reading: {"value": 4000, "unit": "rpm"}
